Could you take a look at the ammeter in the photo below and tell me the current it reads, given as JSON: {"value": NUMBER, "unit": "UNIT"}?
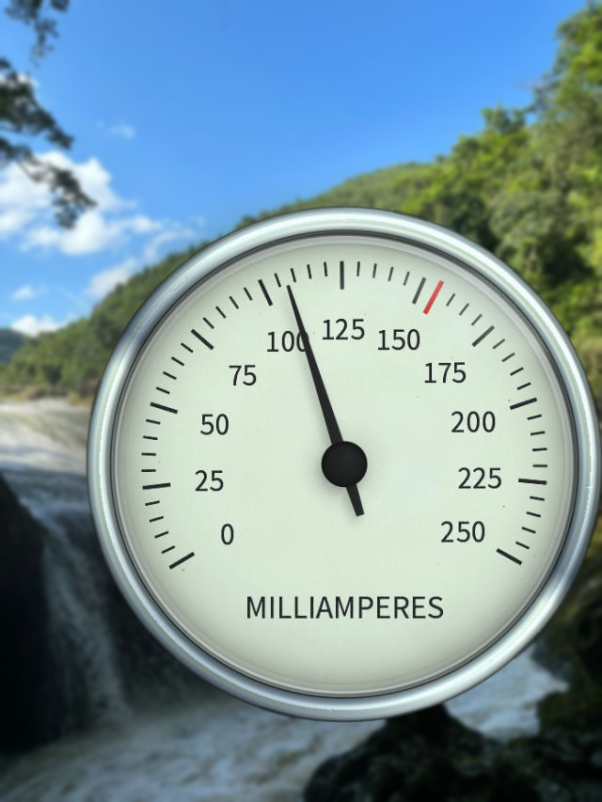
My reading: {"value": 107.5, "unit": "mA"}
